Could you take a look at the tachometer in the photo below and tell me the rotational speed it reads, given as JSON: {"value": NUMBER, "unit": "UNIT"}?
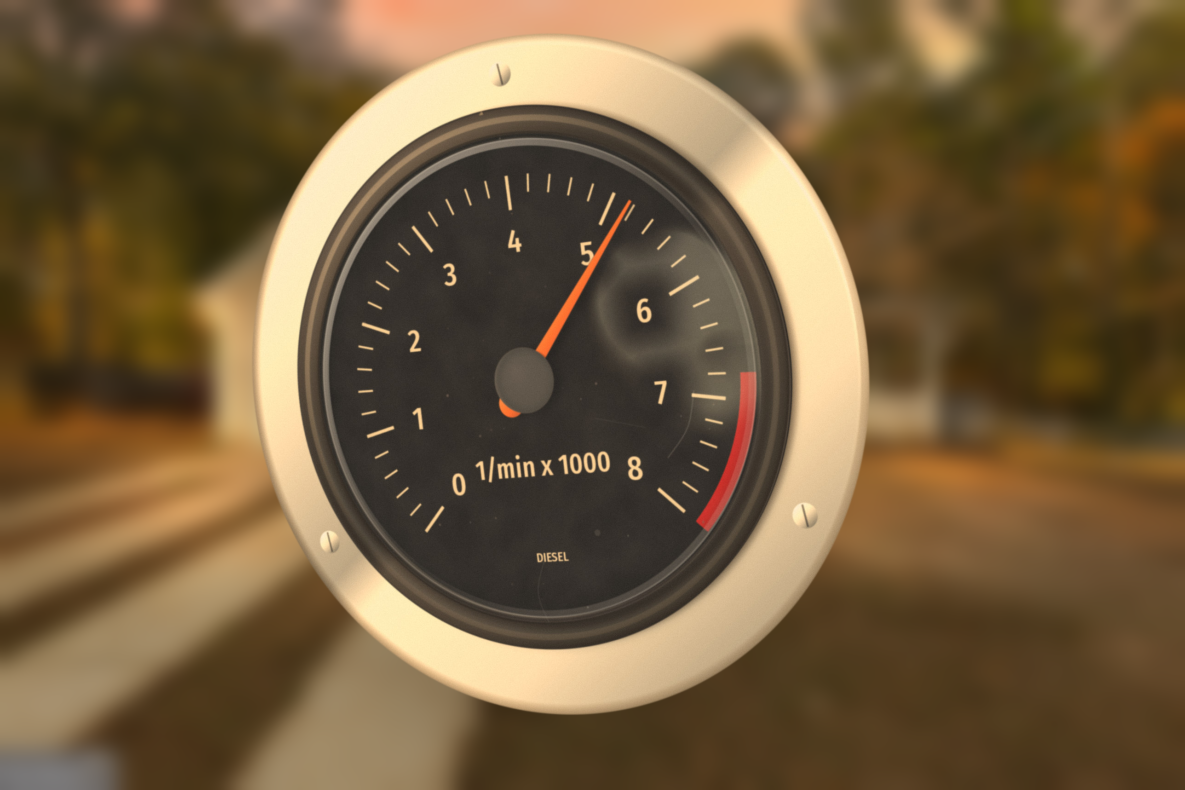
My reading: {"value": 5200, "unit": "rpm"}
